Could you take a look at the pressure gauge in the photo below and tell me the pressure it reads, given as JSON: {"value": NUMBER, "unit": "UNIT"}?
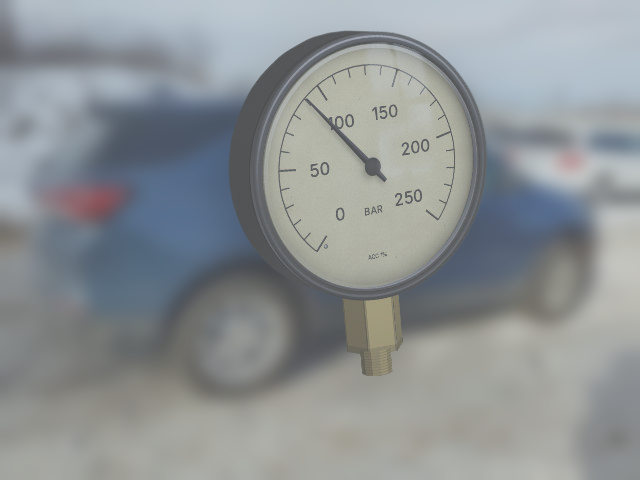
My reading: {"value": 90, "unit": "bar"}
